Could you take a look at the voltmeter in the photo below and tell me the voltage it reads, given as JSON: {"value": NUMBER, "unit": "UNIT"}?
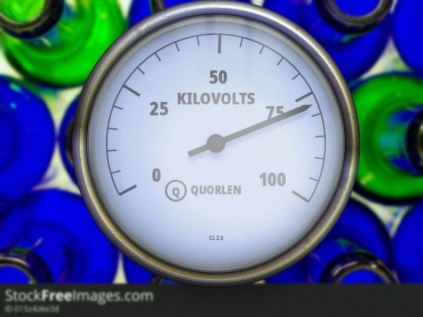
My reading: {"value": 77.5, "unit": "kV"}
